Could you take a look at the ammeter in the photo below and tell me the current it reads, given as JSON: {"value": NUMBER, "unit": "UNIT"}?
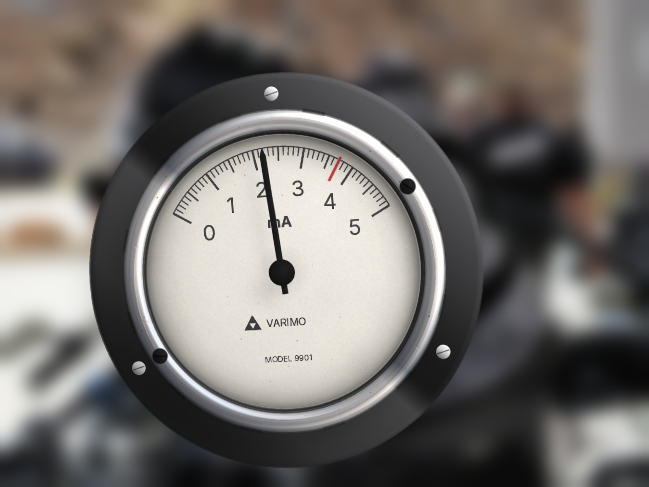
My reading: {"value": 2.2, "unit": "mA"}
